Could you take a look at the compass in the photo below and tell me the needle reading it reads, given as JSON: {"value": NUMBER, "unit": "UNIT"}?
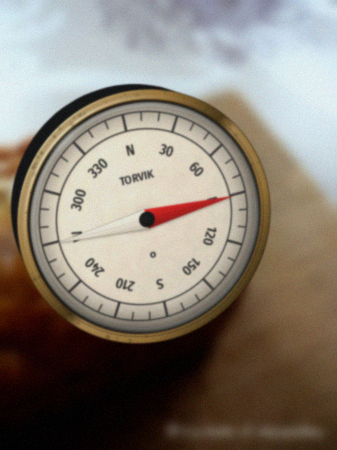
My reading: {"value": 90, "unit": "°"}
